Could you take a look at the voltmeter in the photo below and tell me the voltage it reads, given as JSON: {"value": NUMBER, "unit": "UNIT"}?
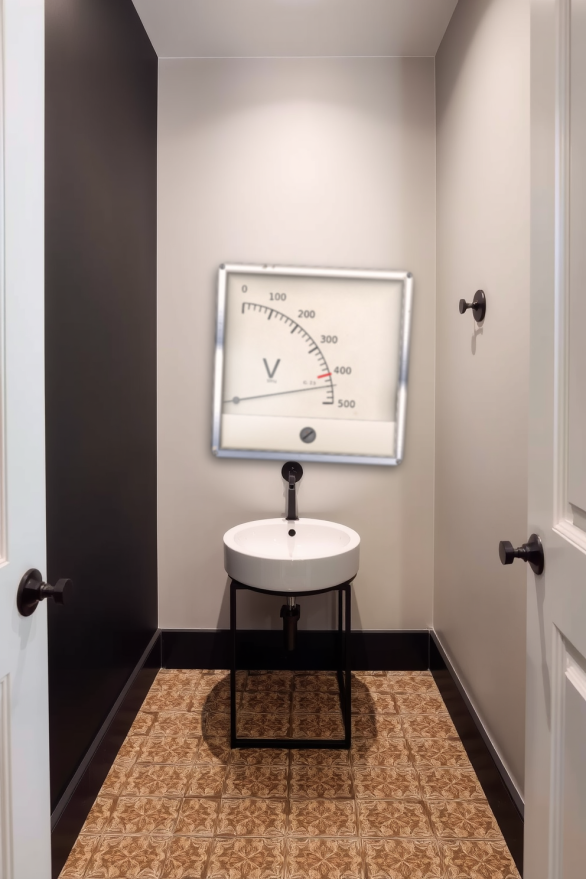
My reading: {"value": 440, "unit": "V"}
